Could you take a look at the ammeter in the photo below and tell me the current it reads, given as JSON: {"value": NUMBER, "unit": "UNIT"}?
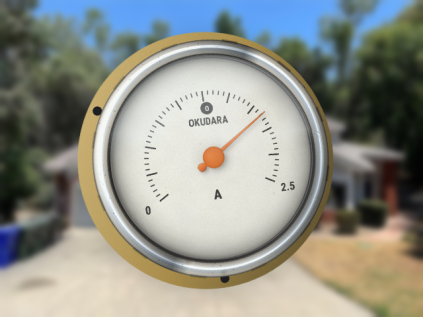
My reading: {"value": 1.85, "unit": "A"}
